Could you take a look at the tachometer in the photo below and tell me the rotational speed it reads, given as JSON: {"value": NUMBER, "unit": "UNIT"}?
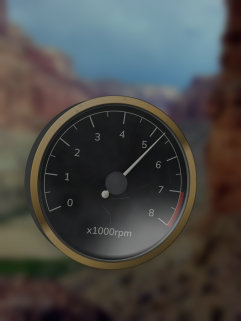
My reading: {"value": 5250, "unit": "rpm"}
